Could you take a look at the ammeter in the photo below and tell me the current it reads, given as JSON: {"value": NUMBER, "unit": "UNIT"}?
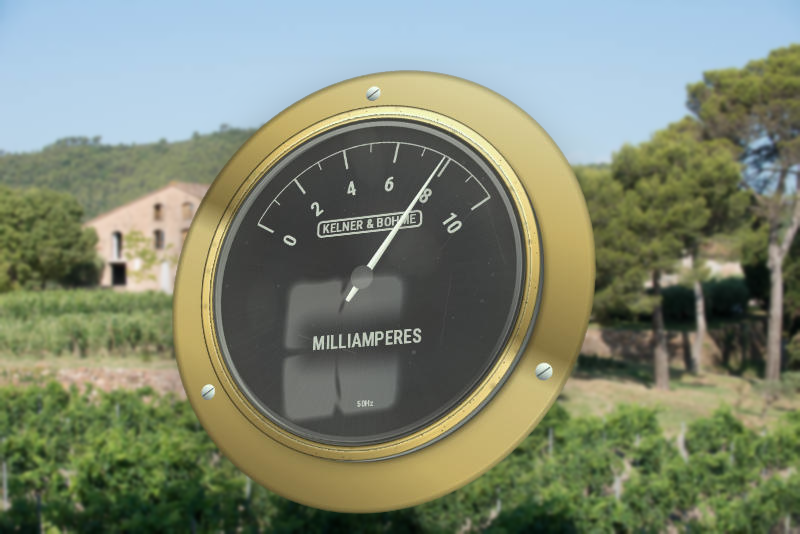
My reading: {"value": 8, "unit": "mA"}
